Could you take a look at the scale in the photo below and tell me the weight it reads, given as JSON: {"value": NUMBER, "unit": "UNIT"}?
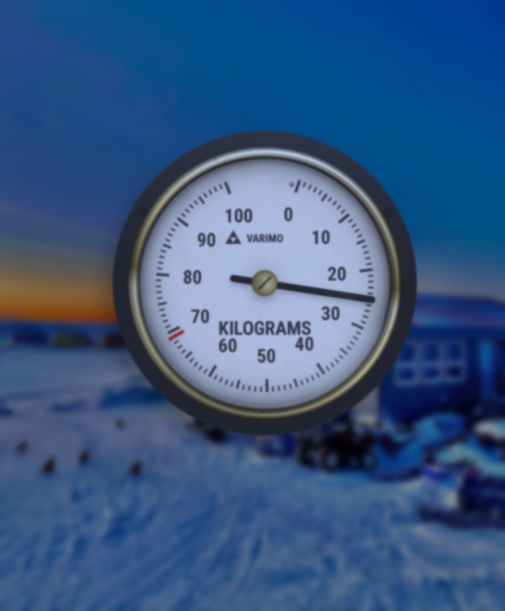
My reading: {"value": 25, "unit": "kg"}
